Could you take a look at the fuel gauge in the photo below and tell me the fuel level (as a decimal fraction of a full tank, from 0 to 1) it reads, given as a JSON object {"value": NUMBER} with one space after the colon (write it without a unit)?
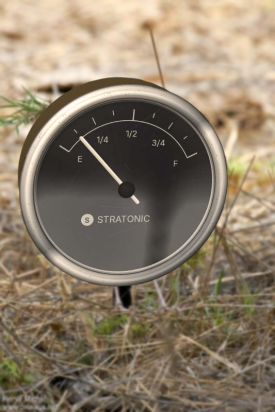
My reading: {"value": 0.125}
